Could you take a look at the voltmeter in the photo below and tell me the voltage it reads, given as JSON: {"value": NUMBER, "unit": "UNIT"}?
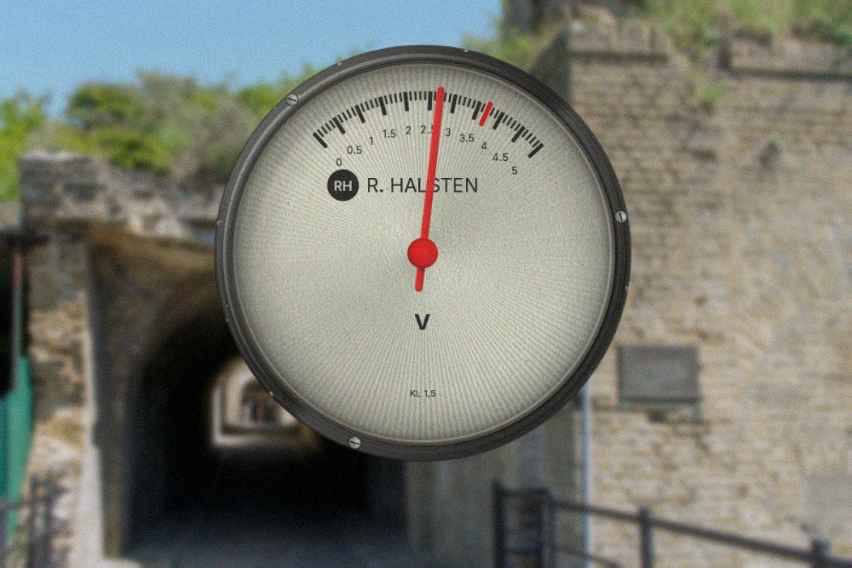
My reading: {"value": 2.7, "unit": "V"}
